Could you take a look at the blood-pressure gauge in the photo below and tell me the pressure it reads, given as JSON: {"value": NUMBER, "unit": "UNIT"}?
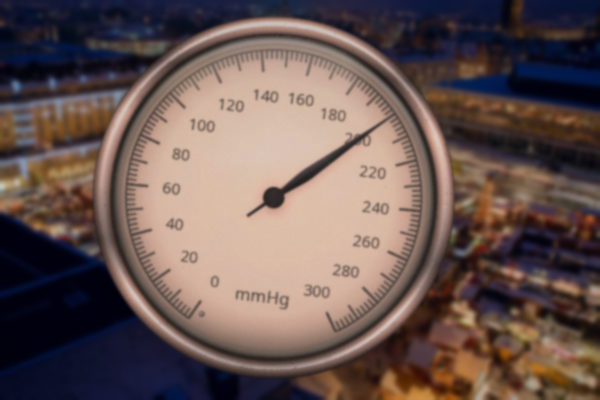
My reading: {"value": 200, "unit": "mmHg"}
